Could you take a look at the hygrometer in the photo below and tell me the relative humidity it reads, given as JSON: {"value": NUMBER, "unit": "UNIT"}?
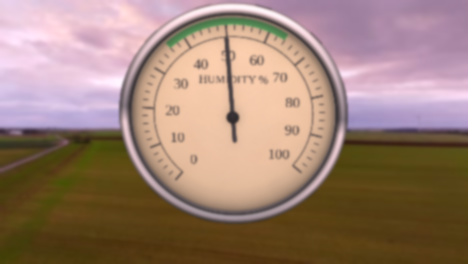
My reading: {"value": 50, "unit": "%"}
